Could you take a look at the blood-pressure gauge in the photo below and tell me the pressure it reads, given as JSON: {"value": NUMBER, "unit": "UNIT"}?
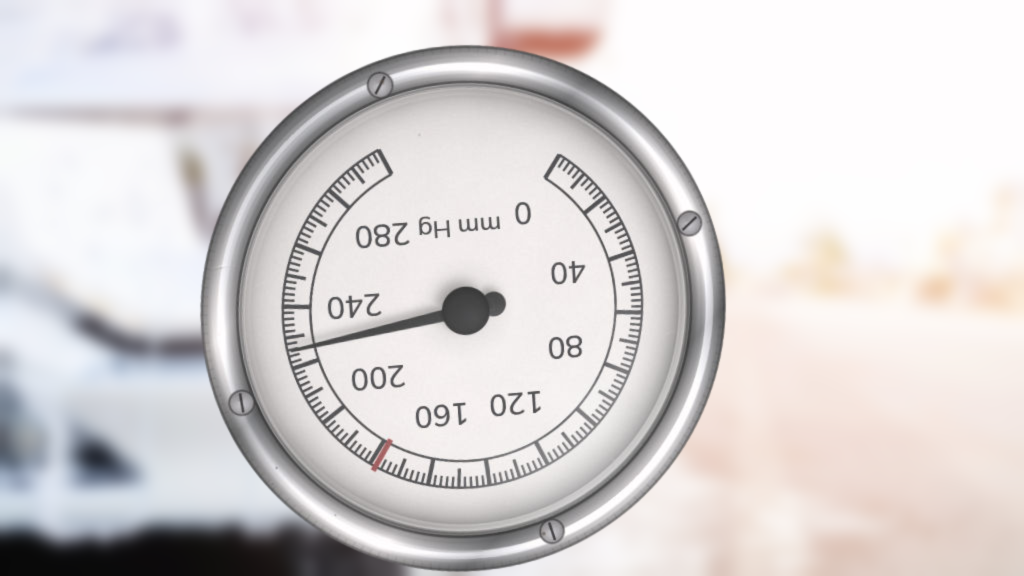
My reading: {"value": 226, "unit": "mmHg"}
